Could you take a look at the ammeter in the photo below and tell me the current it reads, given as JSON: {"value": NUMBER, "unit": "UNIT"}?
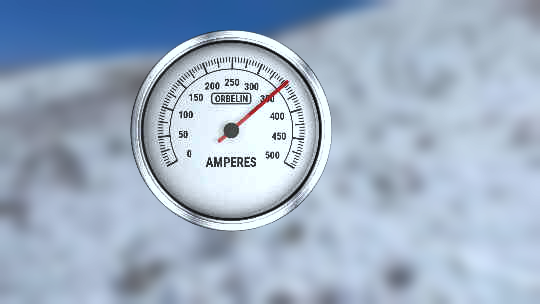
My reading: {"value": 350, "unit": "A"}
